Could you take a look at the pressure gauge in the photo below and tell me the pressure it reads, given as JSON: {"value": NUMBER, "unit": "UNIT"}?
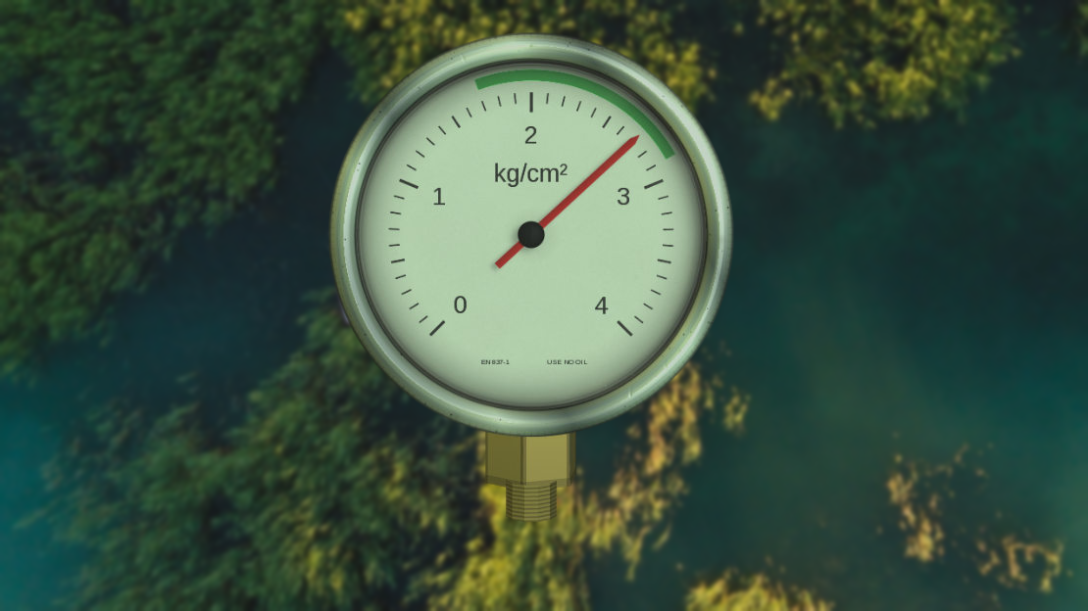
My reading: {"value": 2.7, "unit": "kg/cm²"}
